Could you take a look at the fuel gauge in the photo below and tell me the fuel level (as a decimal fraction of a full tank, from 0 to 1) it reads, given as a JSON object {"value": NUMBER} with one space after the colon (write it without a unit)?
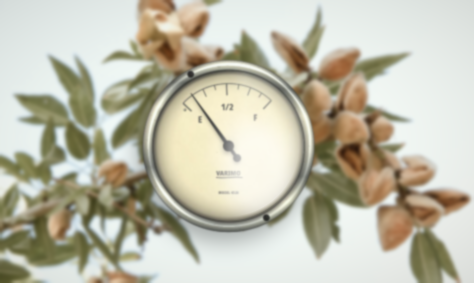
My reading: {"value": 0.125}
